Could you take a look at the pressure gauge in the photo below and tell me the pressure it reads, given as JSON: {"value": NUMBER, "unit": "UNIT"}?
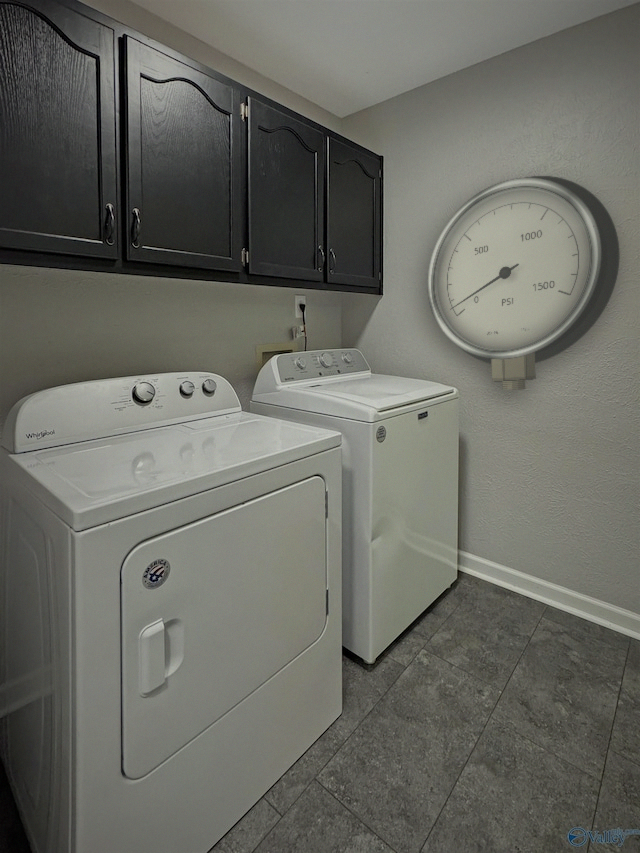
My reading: {"value": 50, "unit": "psi"}
